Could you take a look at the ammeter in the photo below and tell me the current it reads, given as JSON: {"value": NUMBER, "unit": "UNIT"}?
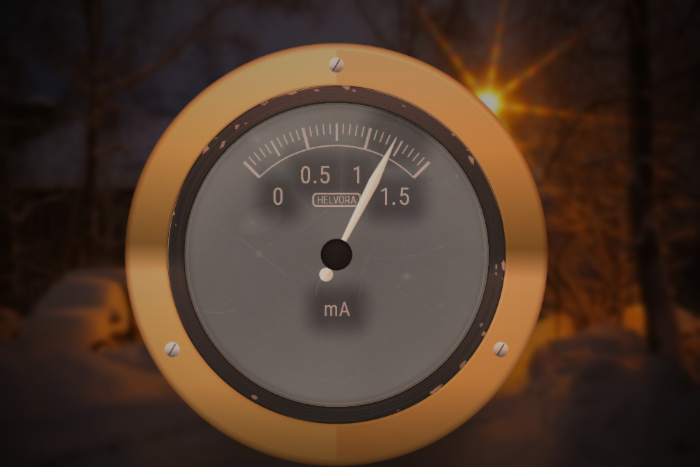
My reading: {"value": 1.2, "unit": "mA"}
